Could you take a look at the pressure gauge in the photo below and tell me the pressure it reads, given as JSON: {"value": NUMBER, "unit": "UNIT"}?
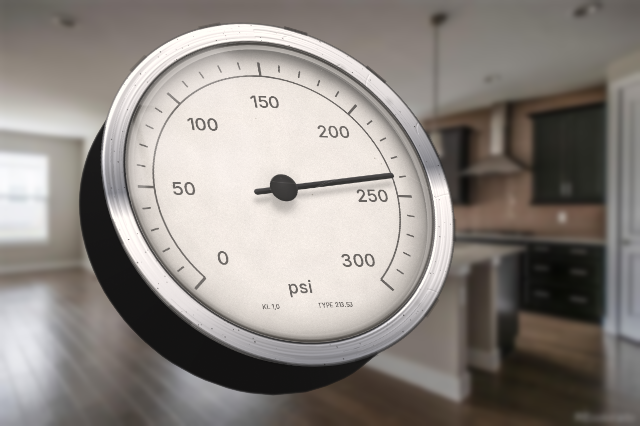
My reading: {"value": 240, "unit": "psi"}
